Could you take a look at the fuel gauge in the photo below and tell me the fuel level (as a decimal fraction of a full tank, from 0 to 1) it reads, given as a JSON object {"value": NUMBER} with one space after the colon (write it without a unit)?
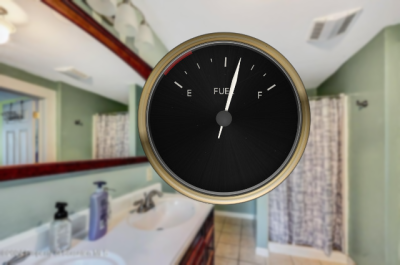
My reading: {"value": 0.625}
